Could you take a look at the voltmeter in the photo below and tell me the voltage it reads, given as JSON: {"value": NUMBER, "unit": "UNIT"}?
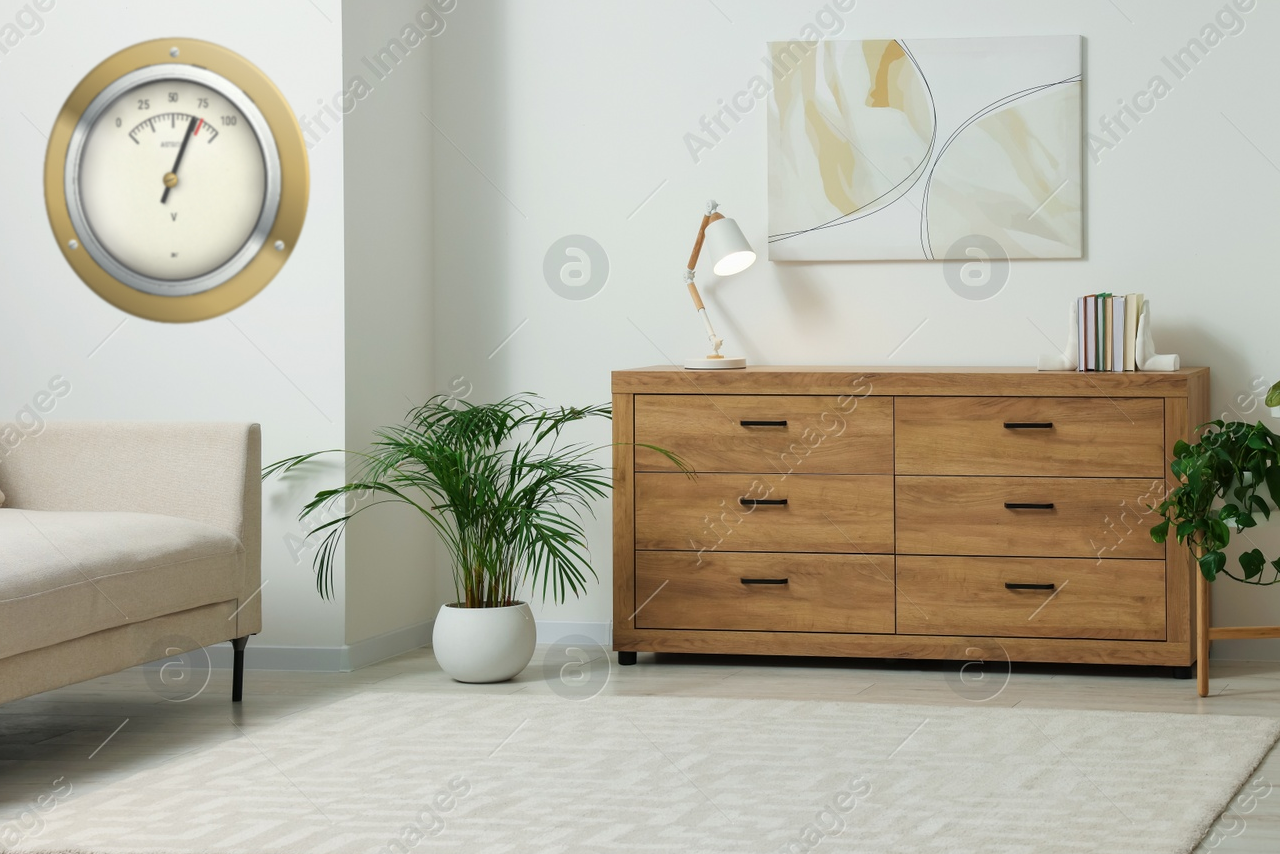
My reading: {"value": 75, "unit": "V"}
